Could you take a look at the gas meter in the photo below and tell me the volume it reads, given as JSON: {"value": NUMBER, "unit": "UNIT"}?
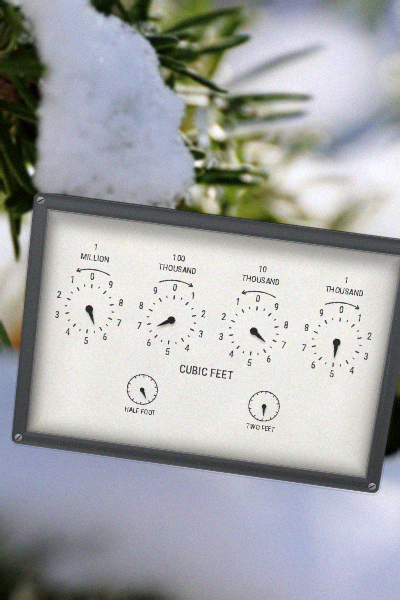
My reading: {"value": 566500, "unit": "ft³"}
